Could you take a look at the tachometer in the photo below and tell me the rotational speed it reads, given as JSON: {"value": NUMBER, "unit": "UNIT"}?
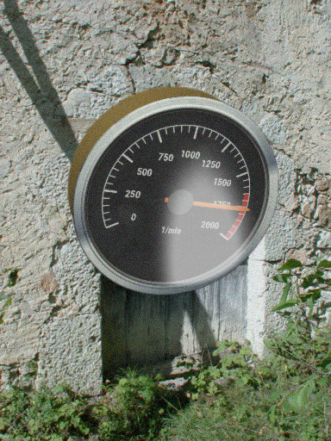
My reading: {"value": 1750, "unit": "rpm"}
